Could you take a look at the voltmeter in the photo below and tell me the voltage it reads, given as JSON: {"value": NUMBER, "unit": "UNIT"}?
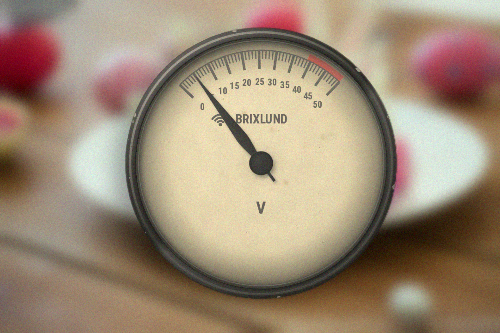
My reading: {"value": 5, "unit": "V"}
